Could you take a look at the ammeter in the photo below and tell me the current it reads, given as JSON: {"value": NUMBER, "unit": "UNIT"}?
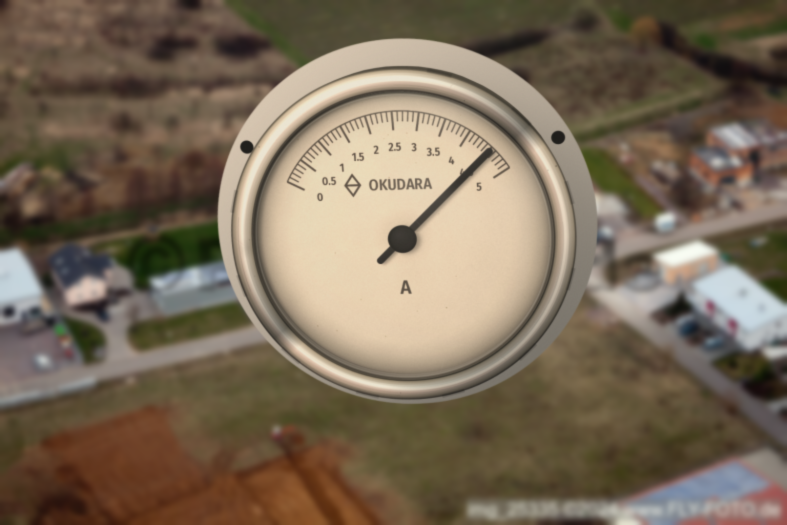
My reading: {"value": 4.5, "unit": "A"}
